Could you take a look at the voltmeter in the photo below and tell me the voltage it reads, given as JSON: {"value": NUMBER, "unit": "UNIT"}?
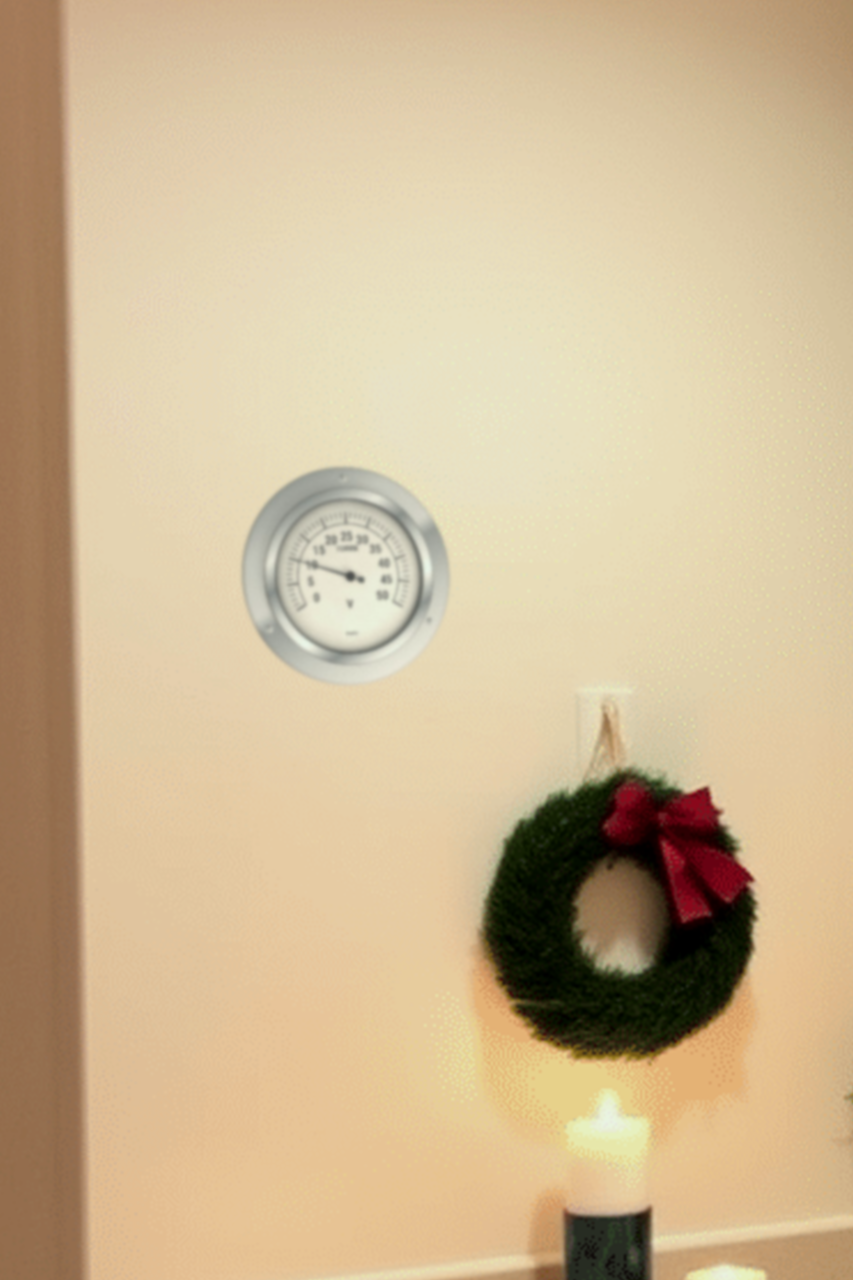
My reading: {"value": 10, "unit": "V"}
